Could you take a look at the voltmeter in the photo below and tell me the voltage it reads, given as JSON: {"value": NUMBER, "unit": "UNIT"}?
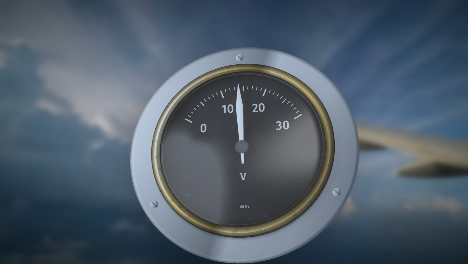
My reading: {"value": 14, "unit": "V"}
